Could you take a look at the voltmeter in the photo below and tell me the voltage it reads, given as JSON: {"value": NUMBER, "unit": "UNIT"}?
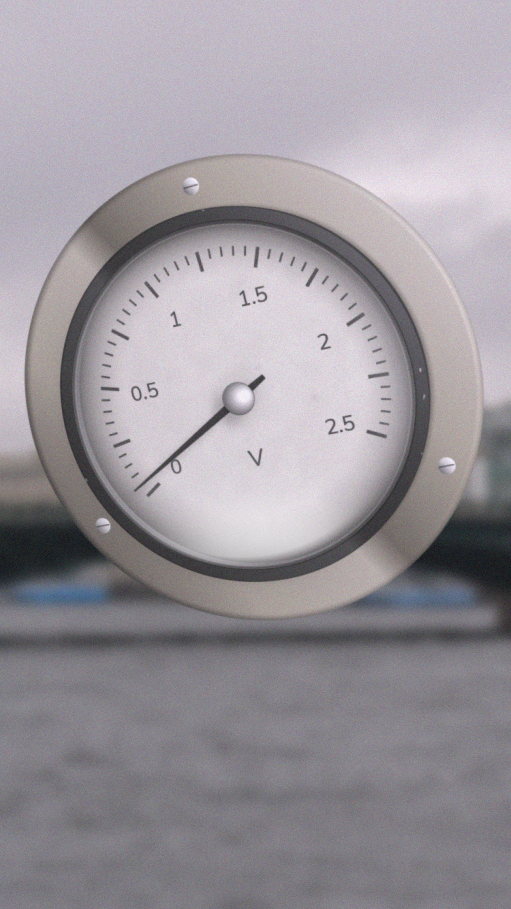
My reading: {"value": 0.05, "unit": "V"}
